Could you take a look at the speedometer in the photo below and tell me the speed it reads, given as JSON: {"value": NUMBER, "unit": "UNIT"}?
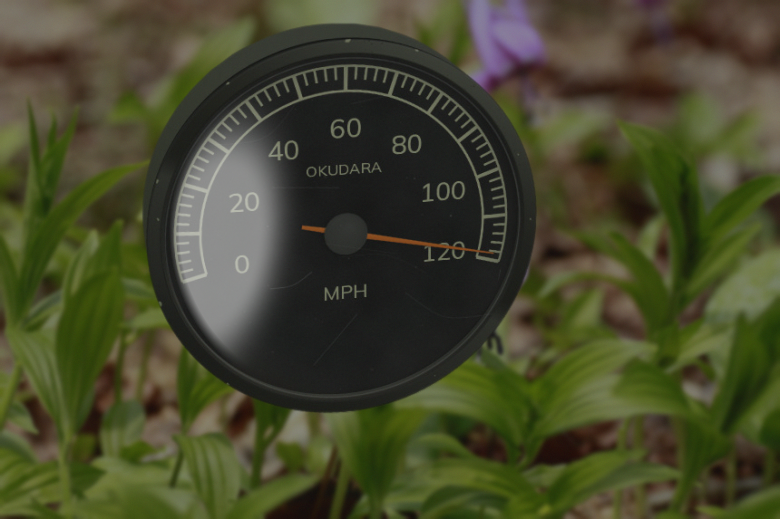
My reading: {"value": 118, "unit": "mph"}
